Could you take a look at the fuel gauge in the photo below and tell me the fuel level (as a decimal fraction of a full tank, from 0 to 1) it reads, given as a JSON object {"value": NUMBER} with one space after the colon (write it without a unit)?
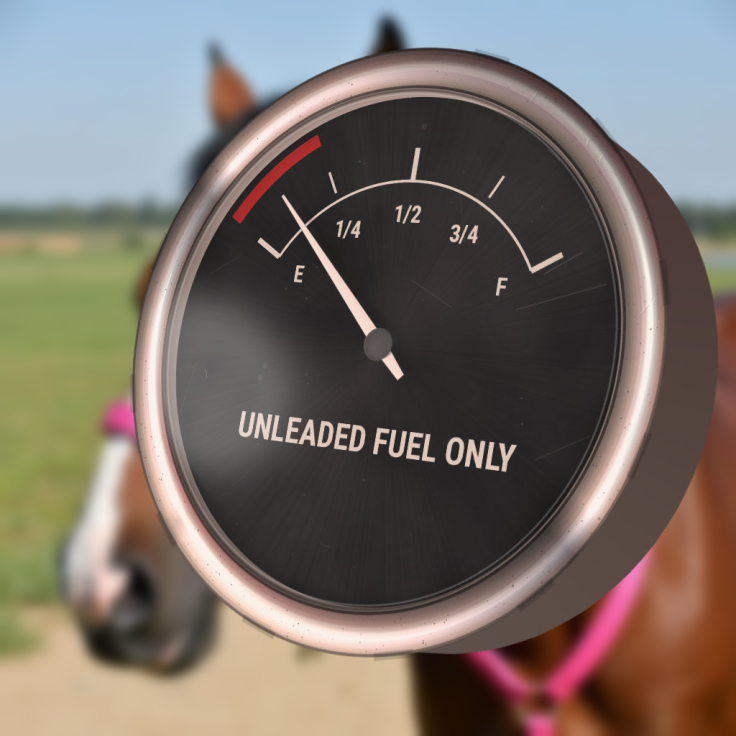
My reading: {"value": 0.125}
